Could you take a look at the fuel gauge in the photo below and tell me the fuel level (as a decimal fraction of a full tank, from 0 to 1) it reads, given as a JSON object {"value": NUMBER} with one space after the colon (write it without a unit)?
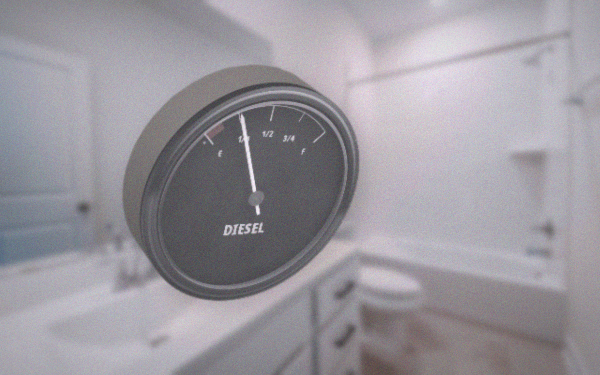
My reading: {"value": 0.25}
